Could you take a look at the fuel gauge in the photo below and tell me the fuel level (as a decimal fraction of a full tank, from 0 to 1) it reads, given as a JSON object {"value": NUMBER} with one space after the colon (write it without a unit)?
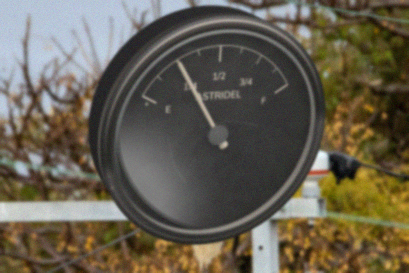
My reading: {"value": 0.25}
